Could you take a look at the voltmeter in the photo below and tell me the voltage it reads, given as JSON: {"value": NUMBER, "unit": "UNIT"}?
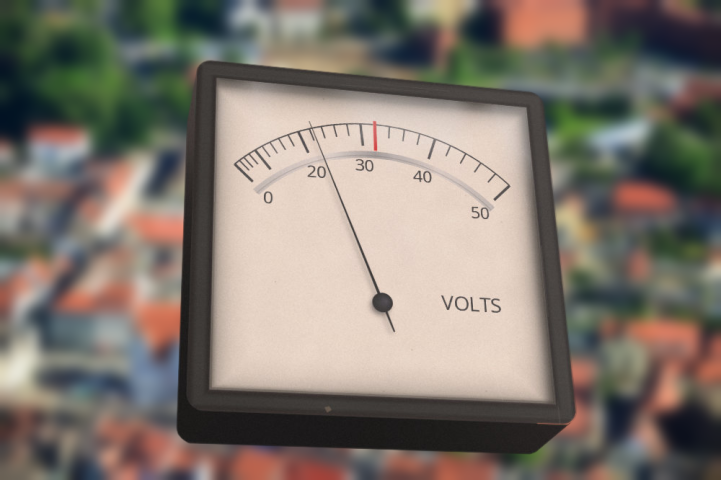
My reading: {"value": 22, "unit": "V"}
